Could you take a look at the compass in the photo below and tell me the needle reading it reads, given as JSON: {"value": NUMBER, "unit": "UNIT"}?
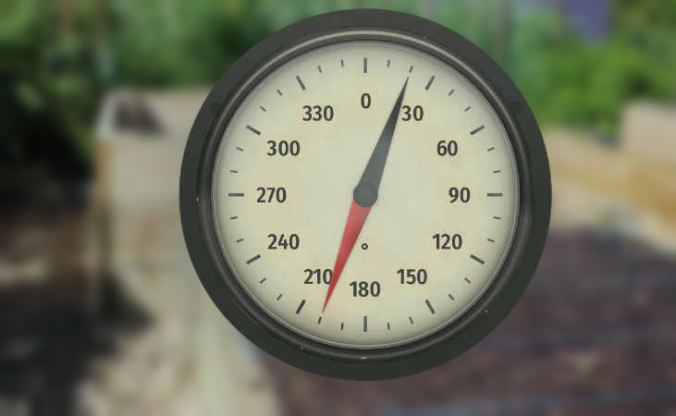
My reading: {"value": 200, "unit": "°"}
